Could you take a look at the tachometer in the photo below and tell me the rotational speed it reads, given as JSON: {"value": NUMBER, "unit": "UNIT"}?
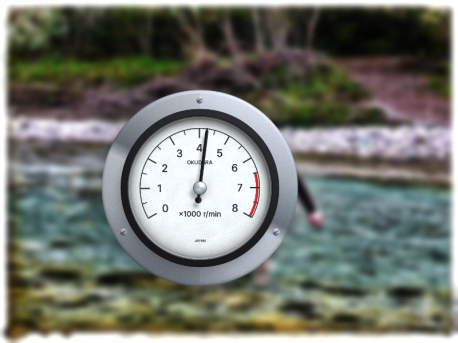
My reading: {"value": 4250, "unit": "rpm"}
